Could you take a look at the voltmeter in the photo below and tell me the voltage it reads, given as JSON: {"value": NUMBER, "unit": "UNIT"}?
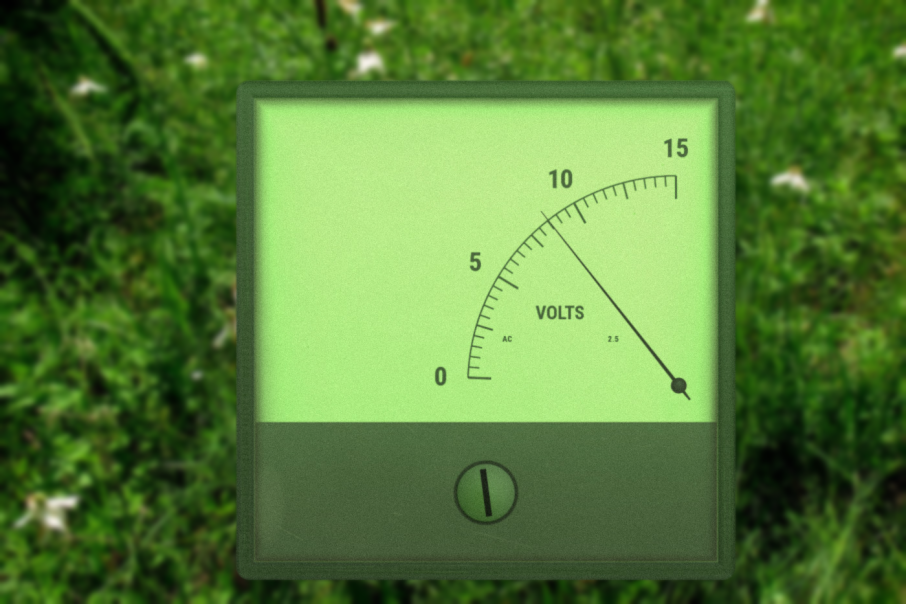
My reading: {"value": 8.5, "unit": "V"}
